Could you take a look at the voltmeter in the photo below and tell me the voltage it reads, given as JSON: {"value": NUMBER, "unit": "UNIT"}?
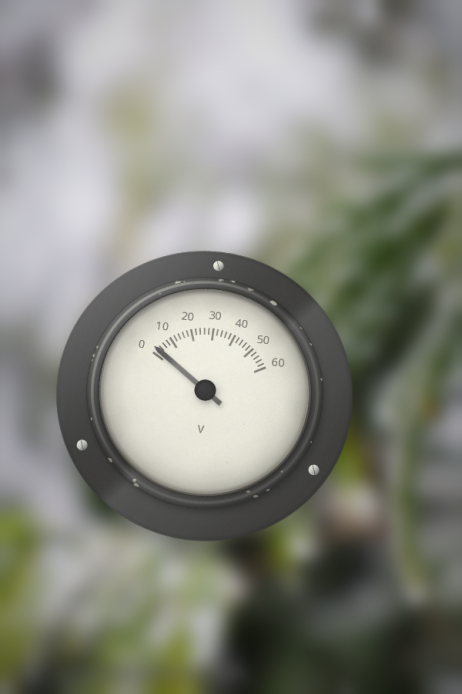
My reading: {"value": 2, "unit": "V"}
